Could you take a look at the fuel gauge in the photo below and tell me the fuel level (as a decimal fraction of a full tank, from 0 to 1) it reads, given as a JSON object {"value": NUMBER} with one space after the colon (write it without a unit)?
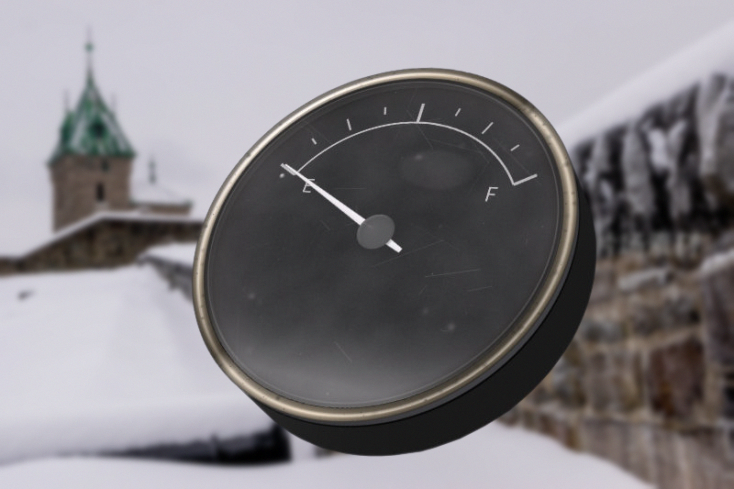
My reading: {"value": 0}
